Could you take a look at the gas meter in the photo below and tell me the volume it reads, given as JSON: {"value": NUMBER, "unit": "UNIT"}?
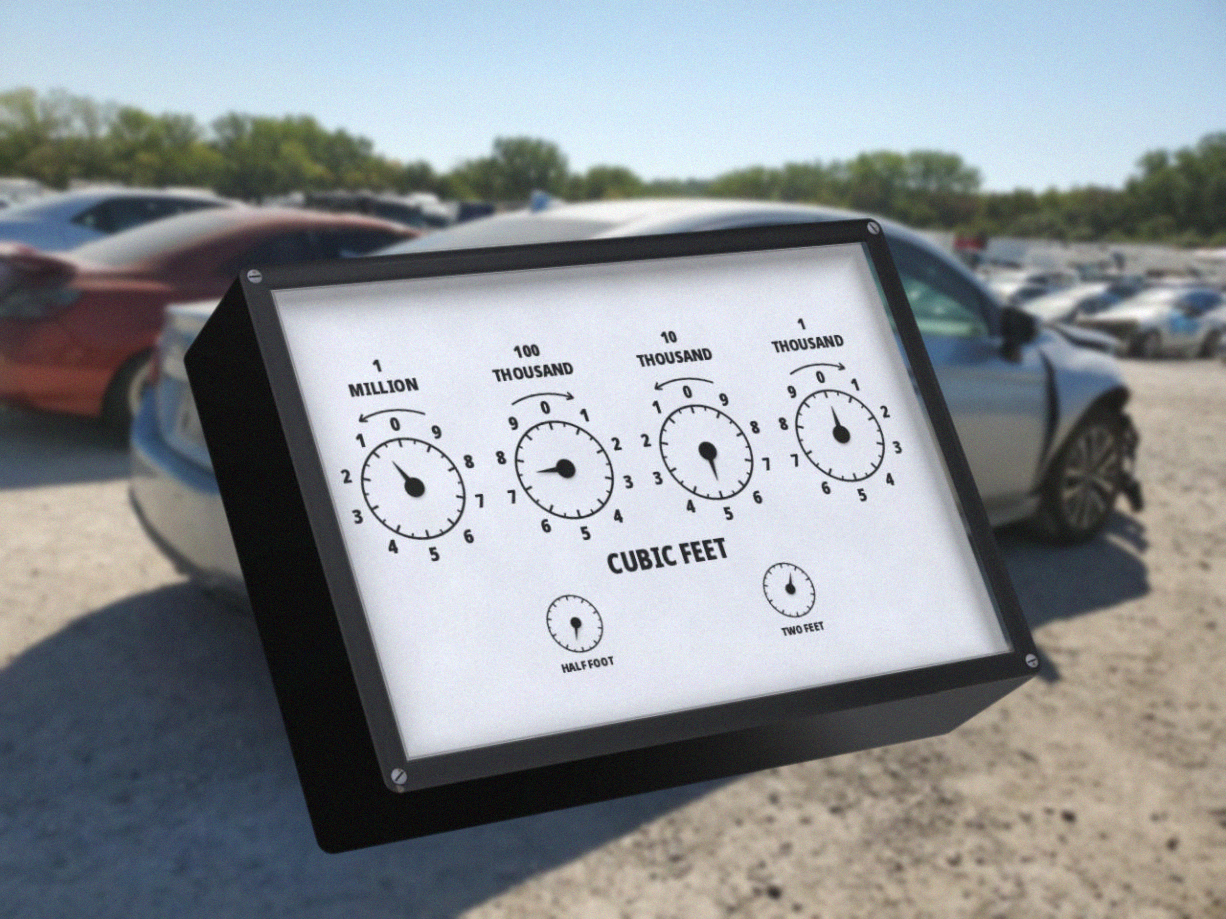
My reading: {"value": 75000, "unit": "ft³"}
